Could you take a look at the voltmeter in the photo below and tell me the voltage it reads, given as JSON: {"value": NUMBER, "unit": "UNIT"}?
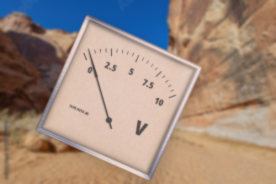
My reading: {"value": 0.5, "unit": "V"}
